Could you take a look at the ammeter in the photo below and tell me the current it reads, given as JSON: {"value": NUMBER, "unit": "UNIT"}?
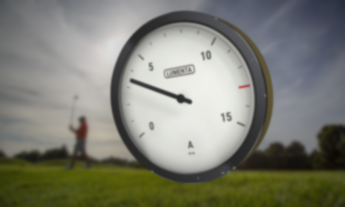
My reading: {"value": 3.5, "unit": "A"}
